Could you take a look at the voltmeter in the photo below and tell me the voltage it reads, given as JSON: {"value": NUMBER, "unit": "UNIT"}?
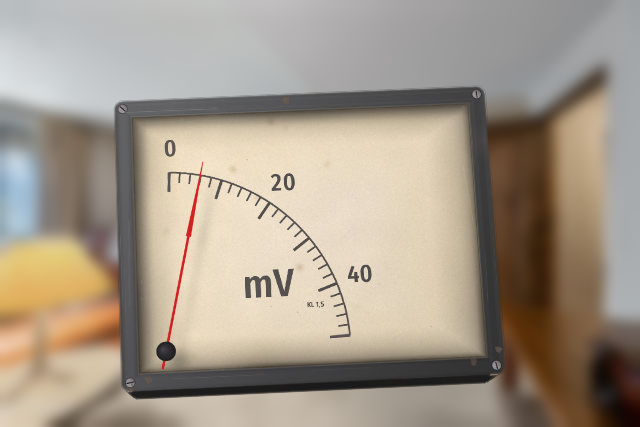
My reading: {"value": 6, "unit": "mV"}
